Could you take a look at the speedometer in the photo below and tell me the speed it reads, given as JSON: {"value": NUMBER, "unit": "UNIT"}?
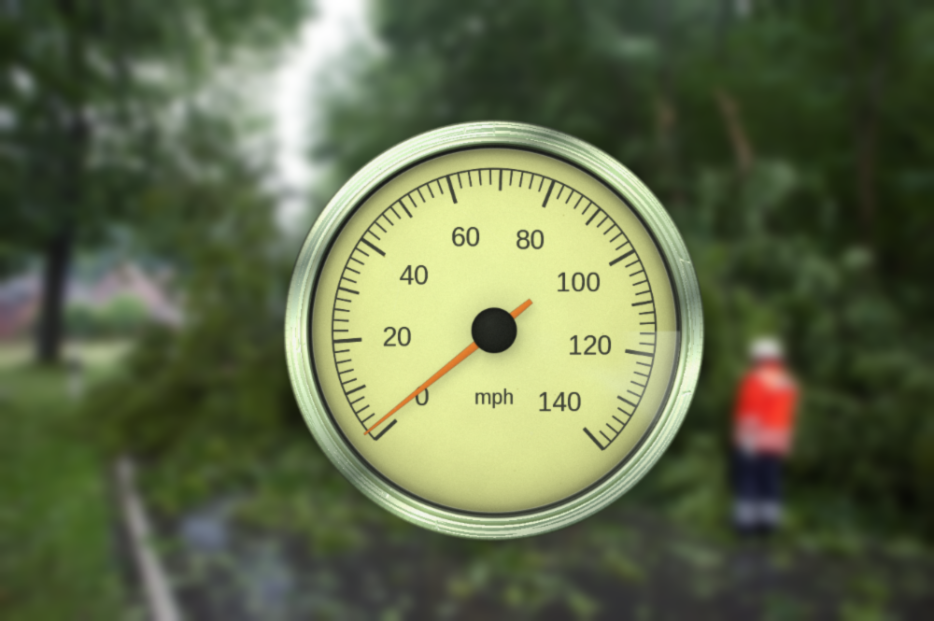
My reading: {"value": 2, "unit": "mph"}
